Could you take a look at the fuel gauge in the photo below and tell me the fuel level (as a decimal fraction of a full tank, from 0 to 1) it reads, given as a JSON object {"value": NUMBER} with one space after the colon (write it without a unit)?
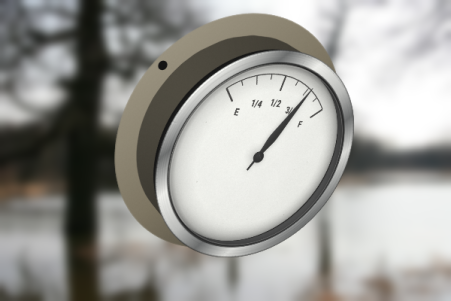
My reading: {"value": 0.75}
